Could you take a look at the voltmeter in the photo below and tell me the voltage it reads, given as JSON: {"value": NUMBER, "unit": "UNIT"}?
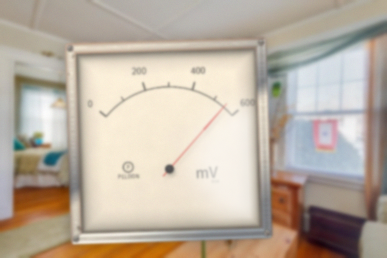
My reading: {"value": 550, "unit": "mV"}
